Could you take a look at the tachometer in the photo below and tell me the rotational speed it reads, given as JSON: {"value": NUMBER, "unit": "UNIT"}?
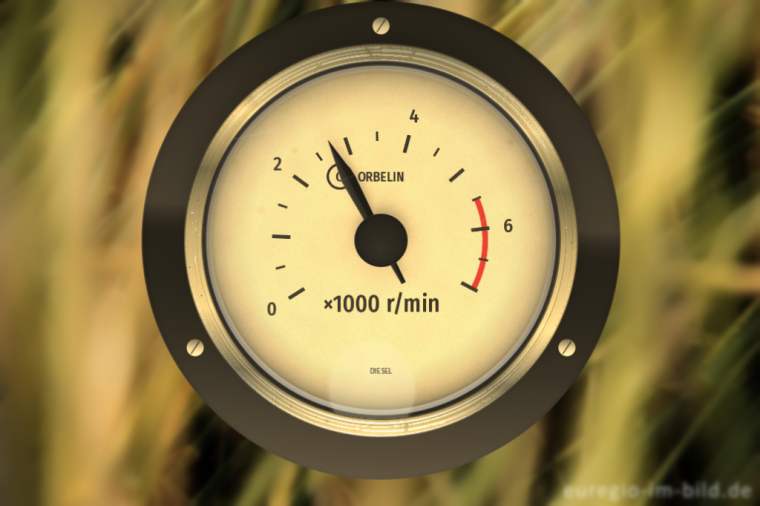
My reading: {"value": 2750, "unit": "rpm"}
